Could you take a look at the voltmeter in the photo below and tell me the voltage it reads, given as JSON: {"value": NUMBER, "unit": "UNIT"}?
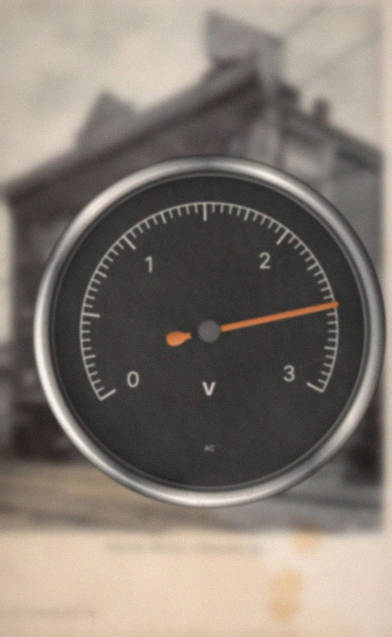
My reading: {"value": 2.5, "unit": "V"}
